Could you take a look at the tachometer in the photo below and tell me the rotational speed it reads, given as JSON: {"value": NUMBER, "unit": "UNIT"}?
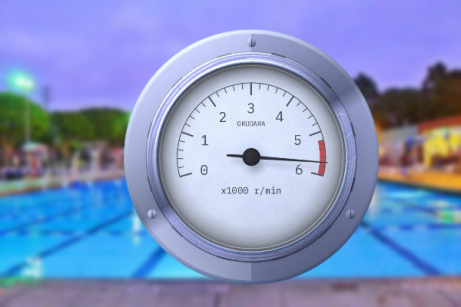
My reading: {"value": 5700, "unit": "rpm"}
